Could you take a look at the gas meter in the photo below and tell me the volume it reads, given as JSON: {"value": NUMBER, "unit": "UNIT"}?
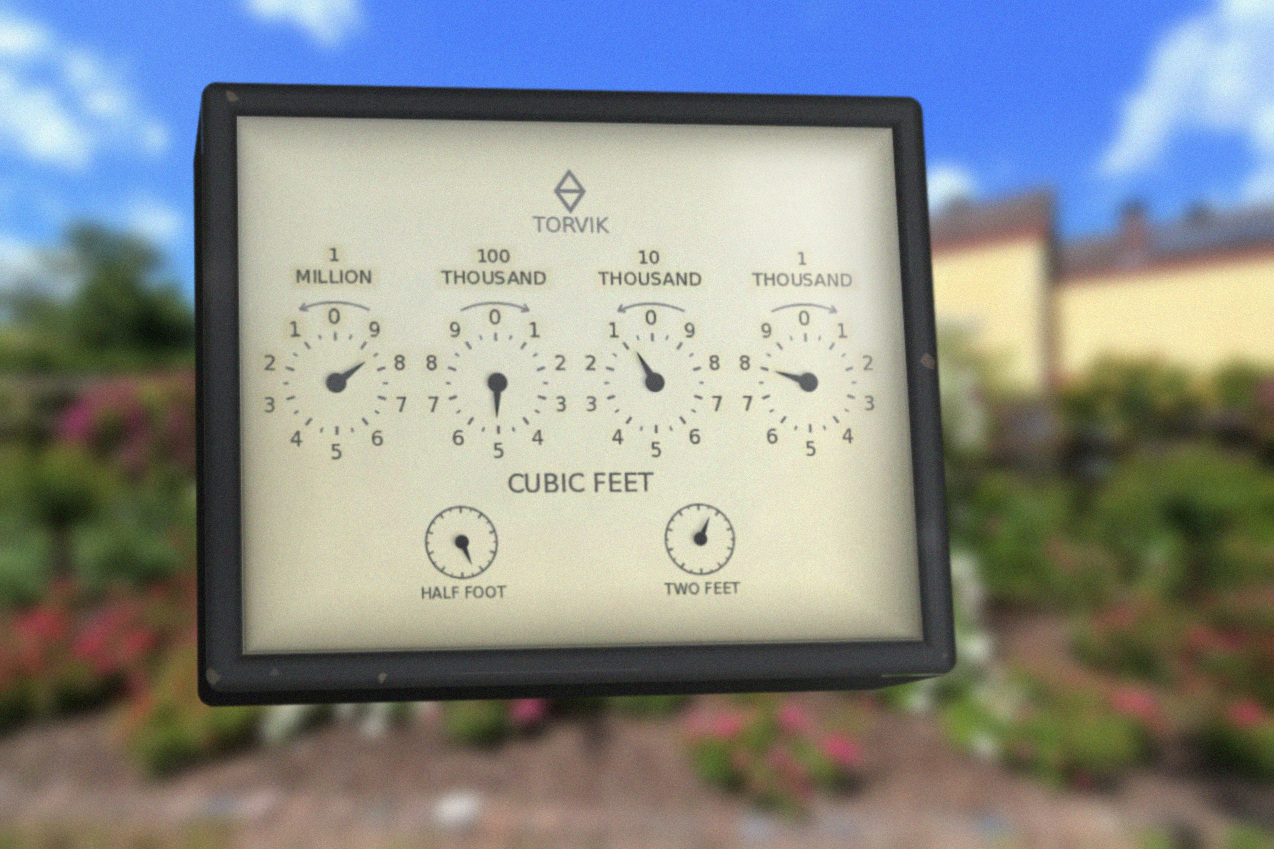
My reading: {"value": 850800, "unit": "ft³"}
